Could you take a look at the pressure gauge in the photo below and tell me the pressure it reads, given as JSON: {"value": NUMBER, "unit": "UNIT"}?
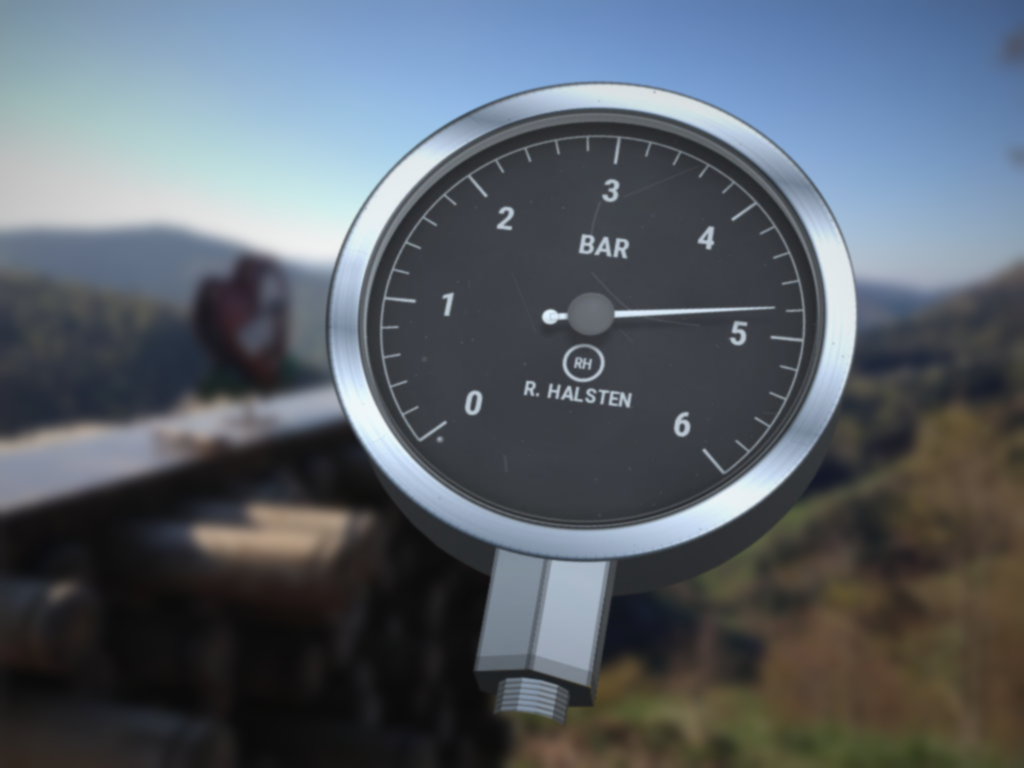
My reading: {"value": 4.8, "unit": "bar"}
